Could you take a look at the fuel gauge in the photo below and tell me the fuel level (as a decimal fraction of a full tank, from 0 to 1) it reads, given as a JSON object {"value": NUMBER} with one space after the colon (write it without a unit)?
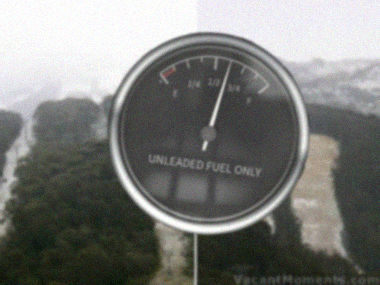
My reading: {"value": 0.625}
